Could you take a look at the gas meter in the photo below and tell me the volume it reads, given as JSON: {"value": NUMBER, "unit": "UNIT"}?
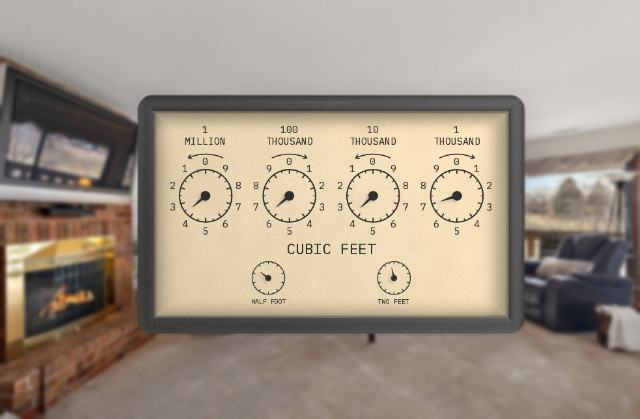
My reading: {"value": 363700, "unit": "ft³"}
